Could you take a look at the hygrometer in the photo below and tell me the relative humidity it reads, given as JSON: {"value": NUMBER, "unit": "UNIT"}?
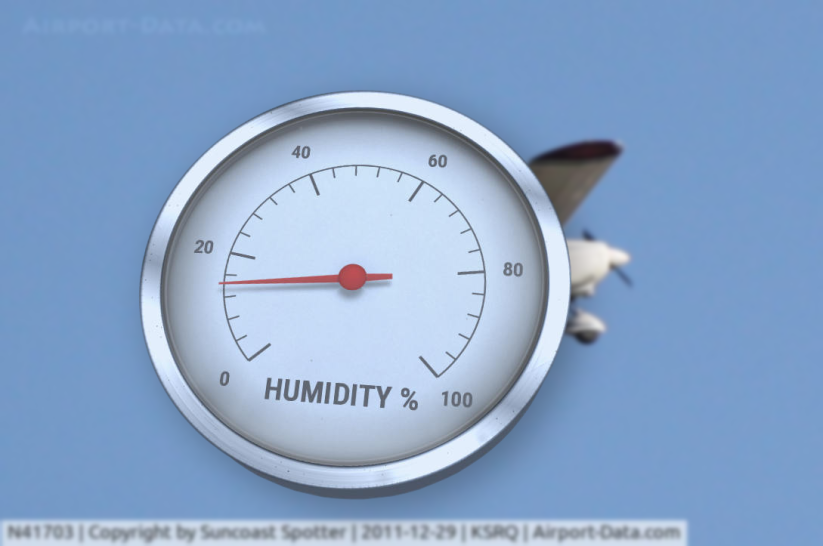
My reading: {"value": 14, "unit": "%"}
